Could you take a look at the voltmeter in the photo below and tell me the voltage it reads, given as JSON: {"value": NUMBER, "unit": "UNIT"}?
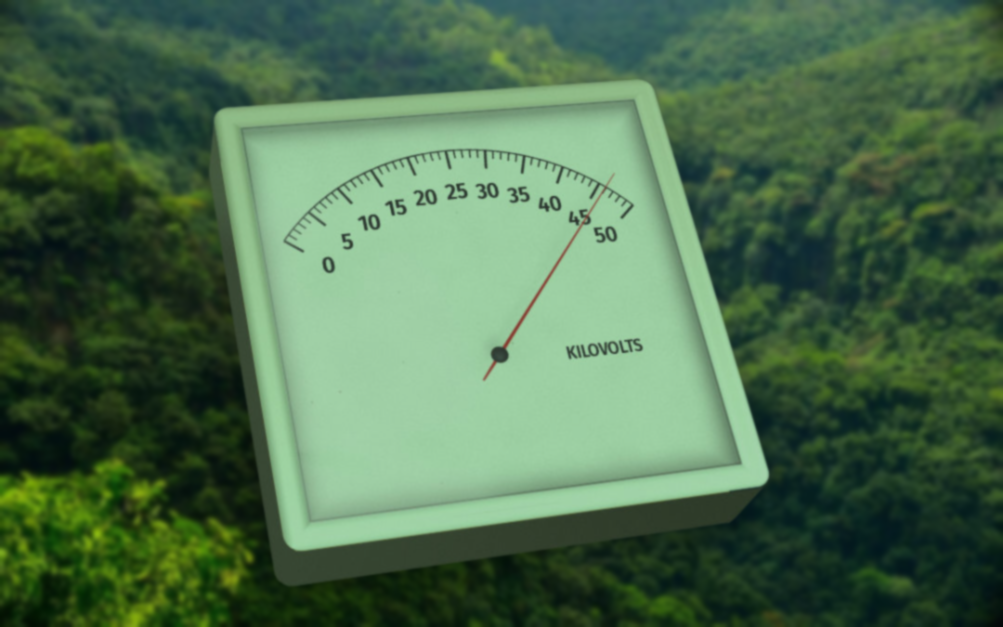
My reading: {"value": 46, "unit": "kV"}
